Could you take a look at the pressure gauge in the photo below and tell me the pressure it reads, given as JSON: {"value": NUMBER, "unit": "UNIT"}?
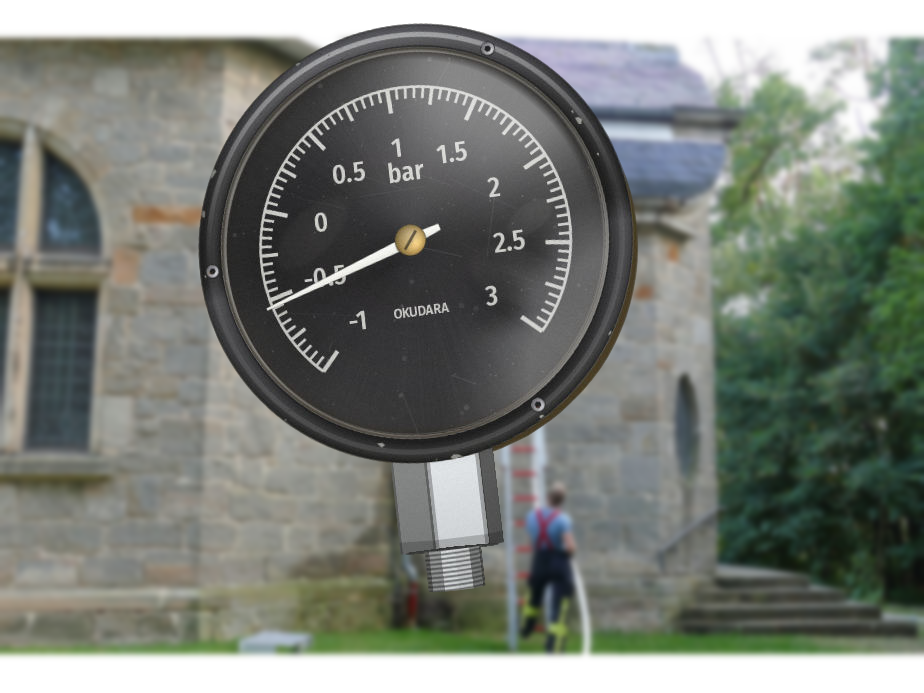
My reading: {"value": -0.55, "unit": "bar"}
